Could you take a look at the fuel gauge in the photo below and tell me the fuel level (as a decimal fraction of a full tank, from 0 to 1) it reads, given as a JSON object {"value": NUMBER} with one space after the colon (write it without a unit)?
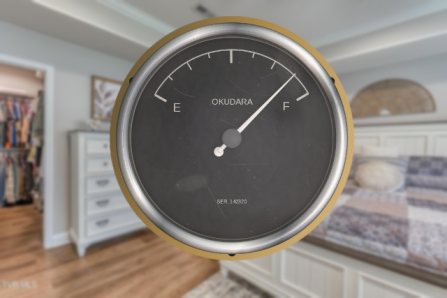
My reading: {"value": 0.875}
